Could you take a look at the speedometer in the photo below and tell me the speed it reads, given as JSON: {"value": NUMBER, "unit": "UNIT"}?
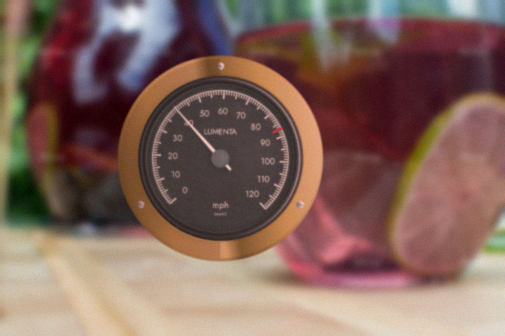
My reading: {"value": 40, "unit": "mph"}
